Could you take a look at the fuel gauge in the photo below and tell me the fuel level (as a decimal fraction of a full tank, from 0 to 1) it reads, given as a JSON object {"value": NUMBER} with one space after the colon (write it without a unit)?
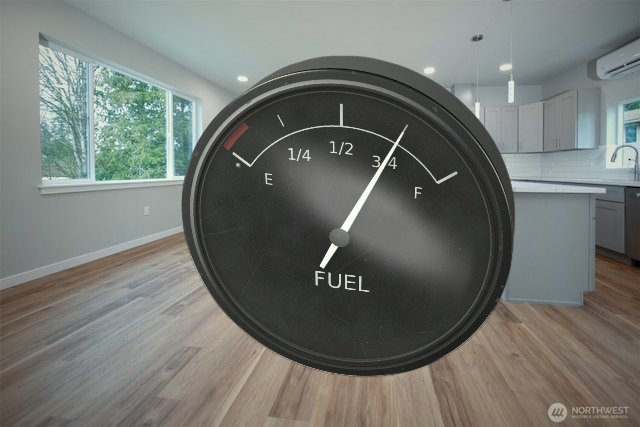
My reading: {"value": 0.75}
